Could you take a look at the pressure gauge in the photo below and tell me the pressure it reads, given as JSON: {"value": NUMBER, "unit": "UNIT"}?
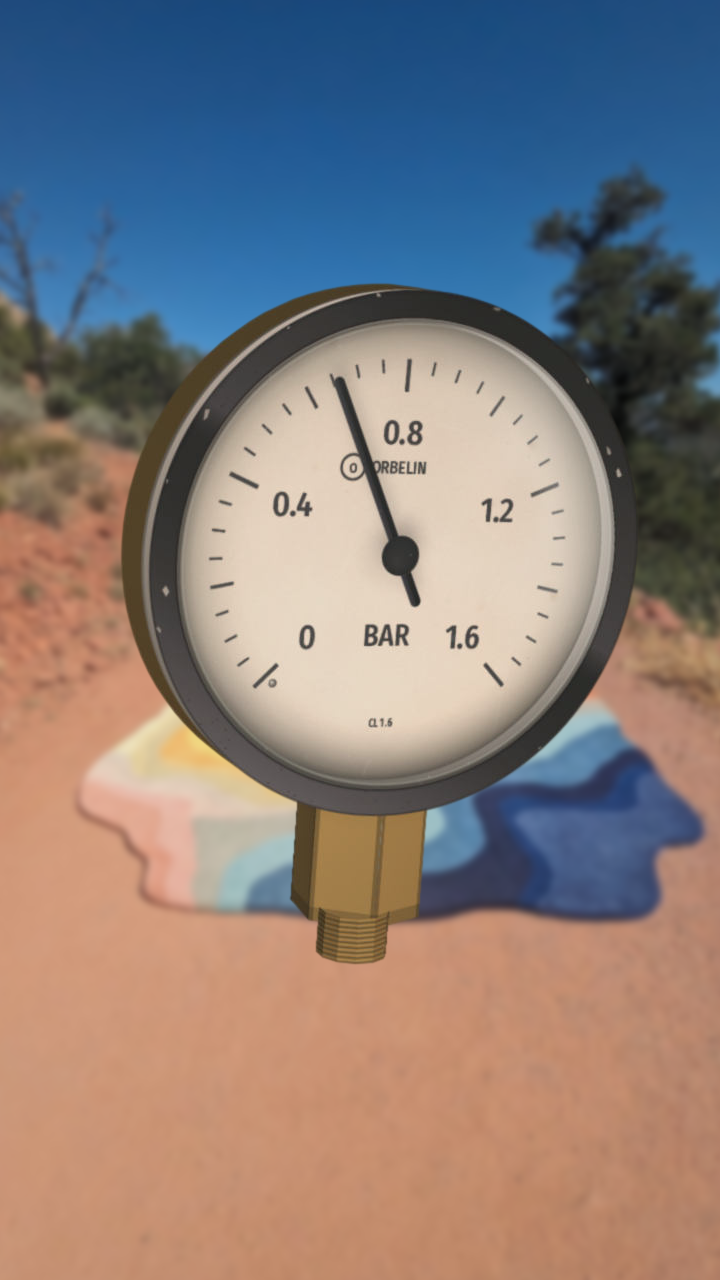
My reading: {"value": 0.65, "unit": "bar"}
